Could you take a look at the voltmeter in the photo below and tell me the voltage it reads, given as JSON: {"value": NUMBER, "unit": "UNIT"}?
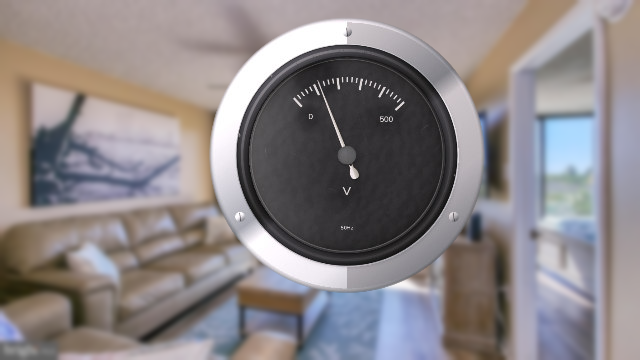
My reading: {"value": 120, "unit": "V"}
